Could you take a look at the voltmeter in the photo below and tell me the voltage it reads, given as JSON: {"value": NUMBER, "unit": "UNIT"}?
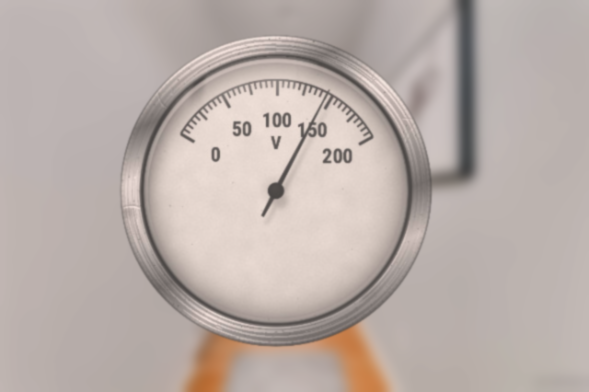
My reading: {"value": 145, "unit": "V"}
